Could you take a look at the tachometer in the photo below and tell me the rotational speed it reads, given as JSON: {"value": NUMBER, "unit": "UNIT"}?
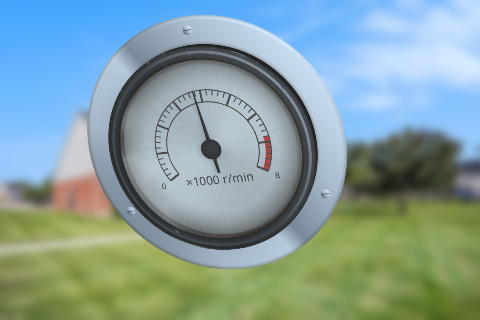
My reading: {"value": 3800, "unit": "rpm"}
